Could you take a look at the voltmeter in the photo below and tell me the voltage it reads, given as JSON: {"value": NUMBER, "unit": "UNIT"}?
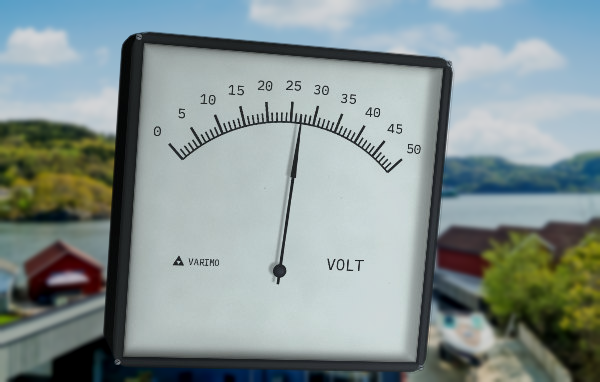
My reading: {"value": 27, "unit": "V"}
